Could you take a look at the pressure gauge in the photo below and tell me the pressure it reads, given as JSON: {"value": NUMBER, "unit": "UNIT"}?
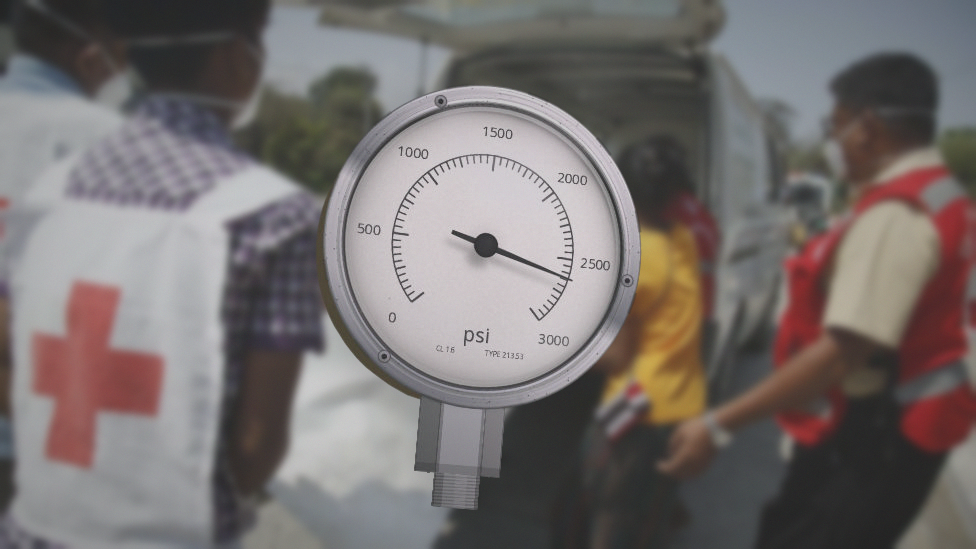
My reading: {"value": 2650, "unit": "psi"}
